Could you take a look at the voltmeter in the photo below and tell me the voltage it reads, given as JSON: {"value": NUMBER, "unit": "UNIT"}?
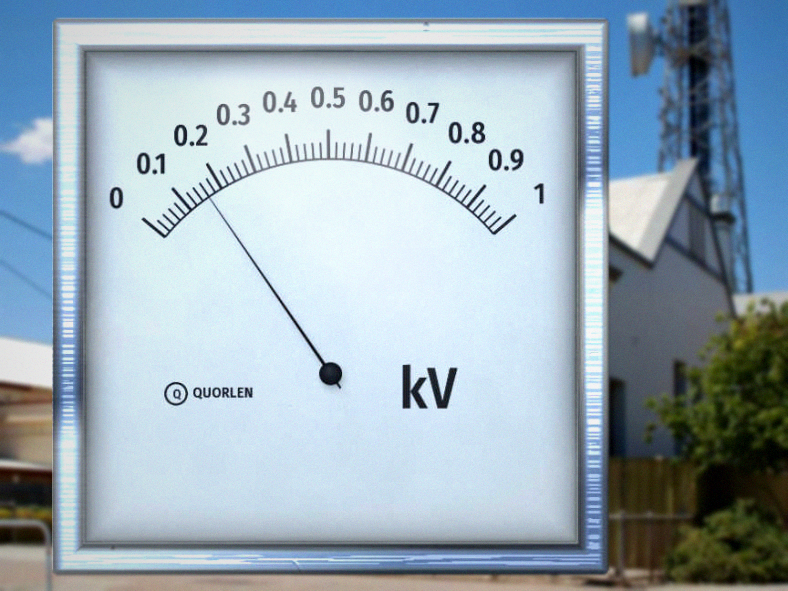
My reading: {"value": 0.16, "unit": "kV"}
